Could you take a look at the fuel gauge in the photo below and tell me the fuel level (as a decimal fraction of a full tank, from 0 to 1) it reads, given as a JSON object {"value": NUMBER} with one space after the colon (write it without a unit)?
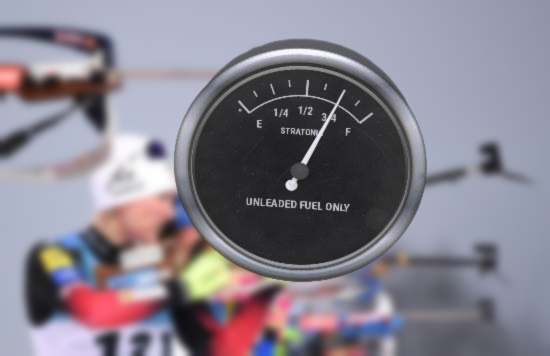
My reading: {"value": 0.75}
